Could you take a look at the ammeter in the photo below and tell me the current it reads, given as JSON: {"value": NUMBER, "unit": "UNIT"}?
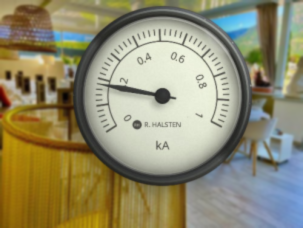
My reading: {"value": 0.18, "unit": "kA"}
